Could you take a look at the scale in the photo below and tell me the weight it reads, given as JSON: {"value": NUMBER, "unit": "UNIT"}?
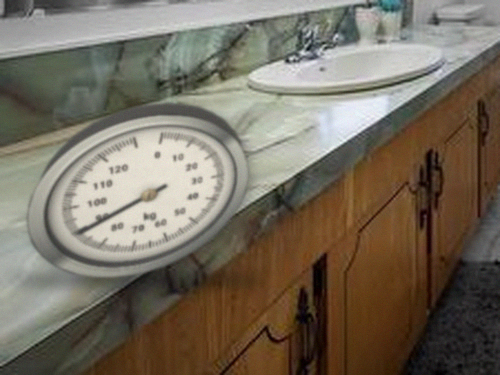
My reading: {"value": 90, "unit": "kg"}
